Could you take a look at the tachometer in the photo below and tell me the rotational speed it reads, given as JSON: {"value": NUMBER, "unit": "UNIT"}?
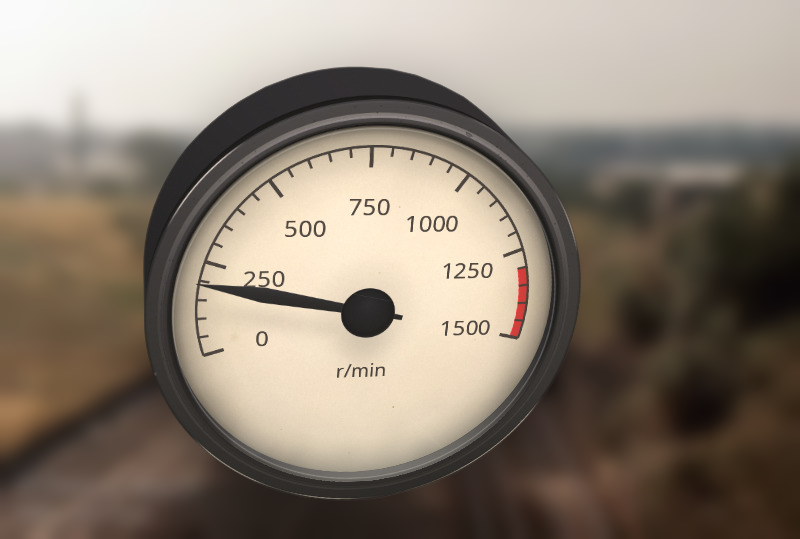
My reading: {"value": 200, "unit": "rpm"}
